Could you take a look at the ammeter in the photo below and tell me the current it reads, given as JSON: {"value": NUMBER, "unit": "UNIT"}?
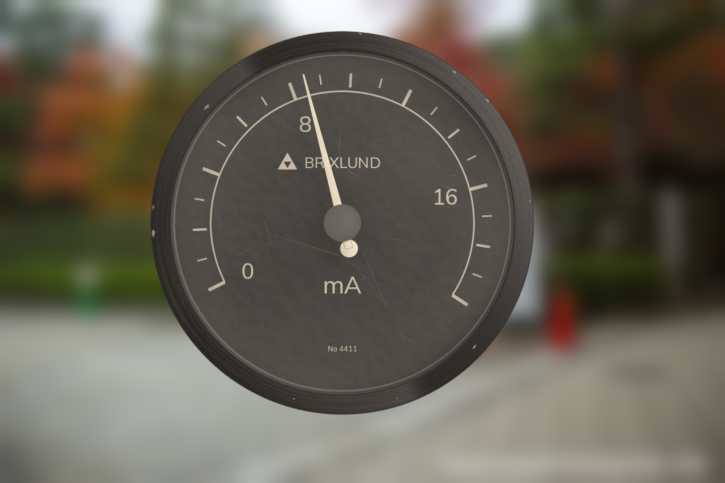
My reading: {"value": 8.5, "unit": "mA"}
